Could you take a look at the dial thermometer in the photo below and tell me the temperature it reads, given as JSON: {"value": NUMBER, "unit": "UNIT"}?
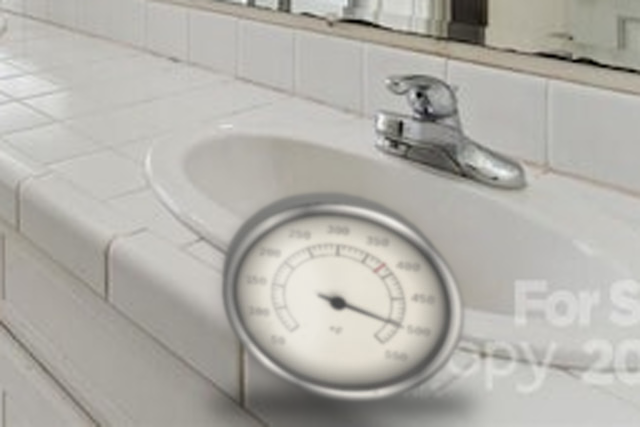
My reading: {"value": 500, "unit": "°F"}
